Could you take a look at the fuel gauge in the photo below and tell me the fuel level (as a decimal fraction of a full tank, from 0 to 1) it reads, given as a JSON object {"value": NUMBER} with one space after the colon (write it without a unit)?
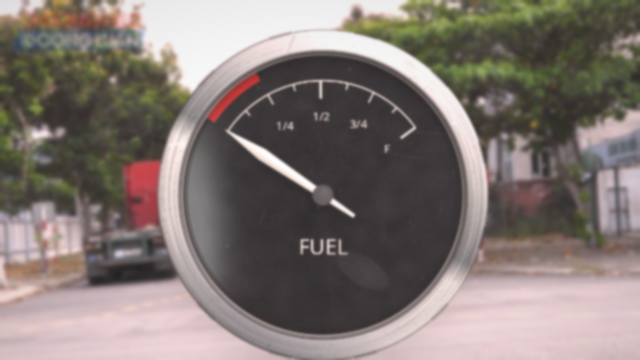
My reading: {"value": 0}
